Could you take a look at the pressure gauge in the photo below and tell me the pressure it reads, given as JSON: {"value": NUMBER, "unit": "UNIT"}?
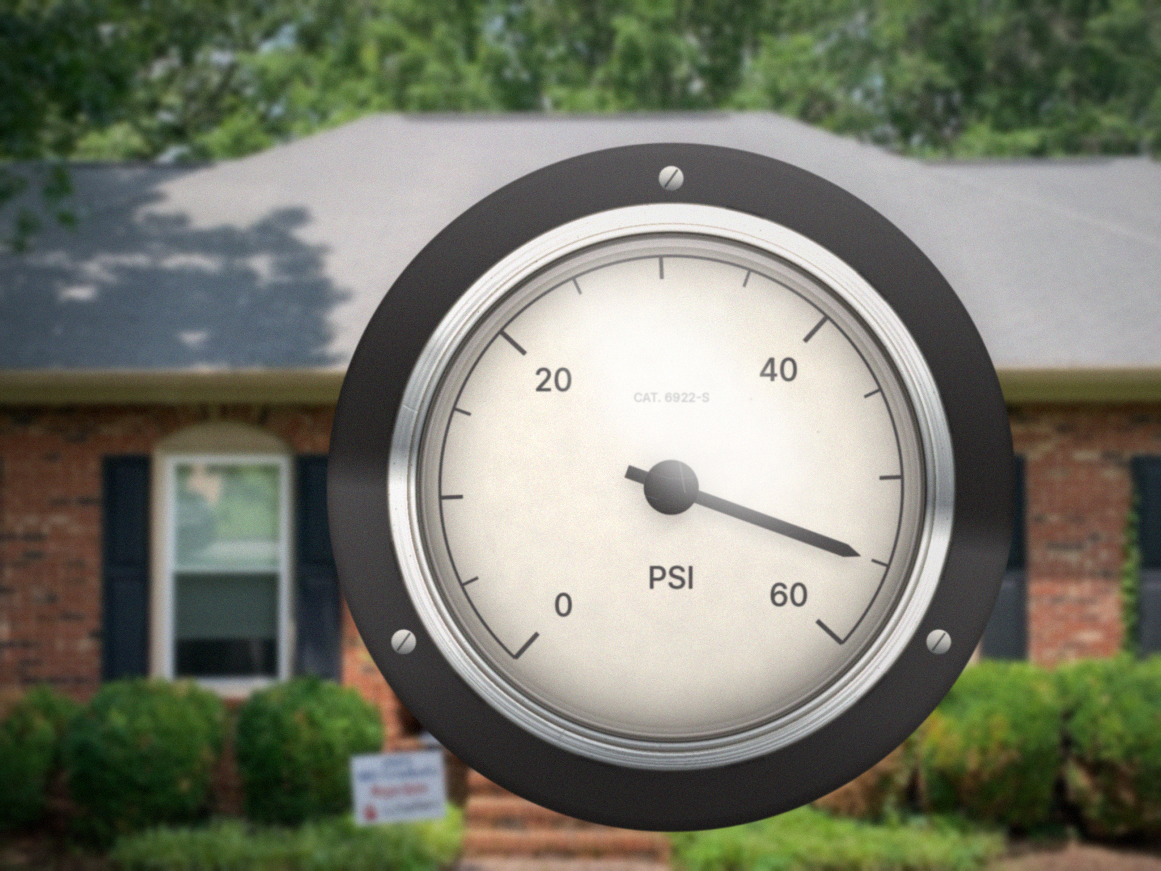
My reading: {"value": 55, "unit": "psi"}
